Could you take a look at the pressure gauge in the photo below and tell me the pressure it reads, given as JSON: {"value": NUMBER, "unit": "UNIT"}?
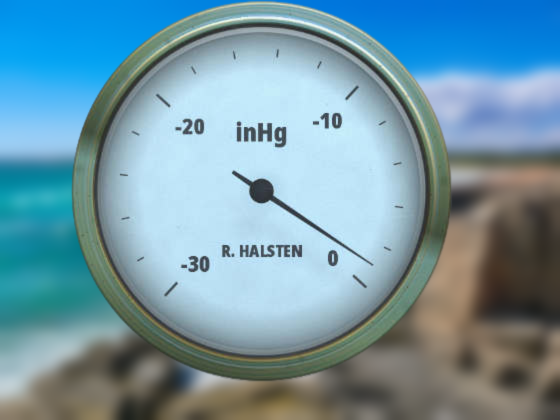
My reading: {"value": -1, "unit": "inHg"}
